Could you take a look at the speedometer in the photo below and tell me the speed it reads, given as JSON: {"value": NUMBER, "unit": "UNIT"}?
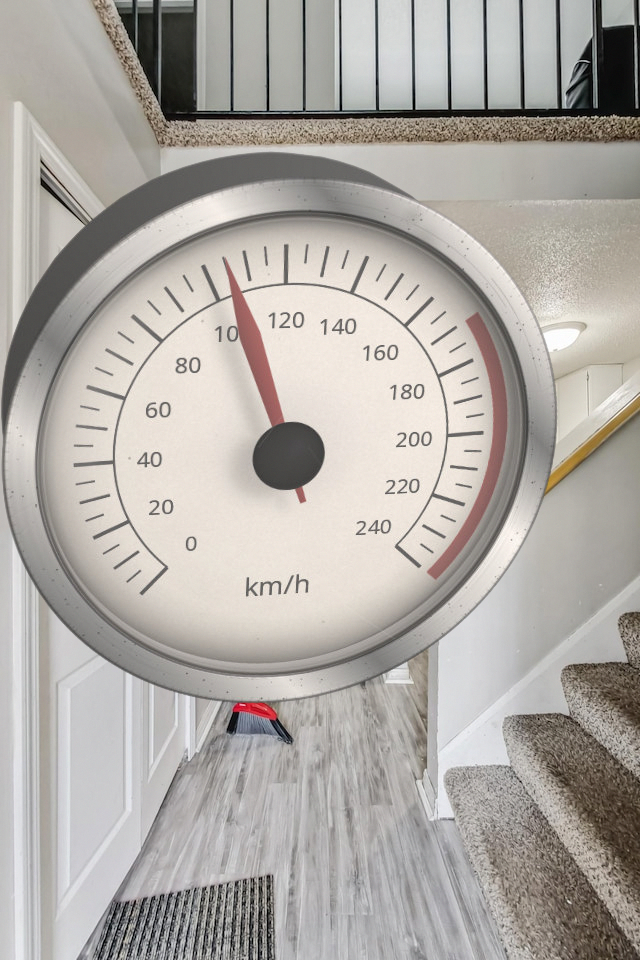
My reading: {"value": 105, "unit": "km/h"}
